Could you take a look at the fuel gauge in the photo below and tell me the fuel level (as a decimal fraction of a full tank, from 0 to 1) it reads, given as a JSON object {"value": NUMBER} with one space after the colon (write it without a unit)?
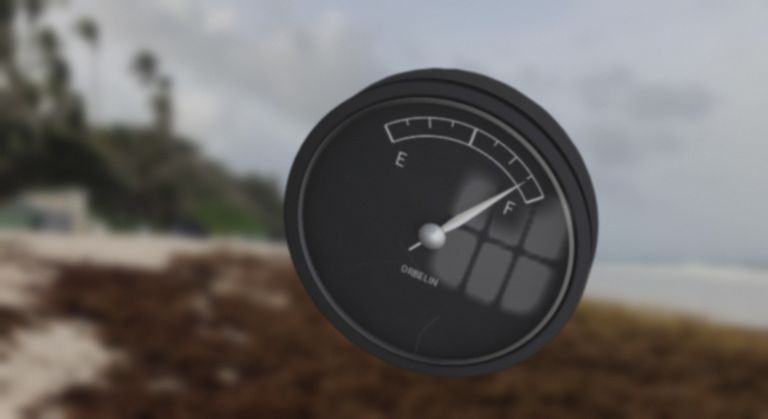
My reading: {"value": 0.875}
